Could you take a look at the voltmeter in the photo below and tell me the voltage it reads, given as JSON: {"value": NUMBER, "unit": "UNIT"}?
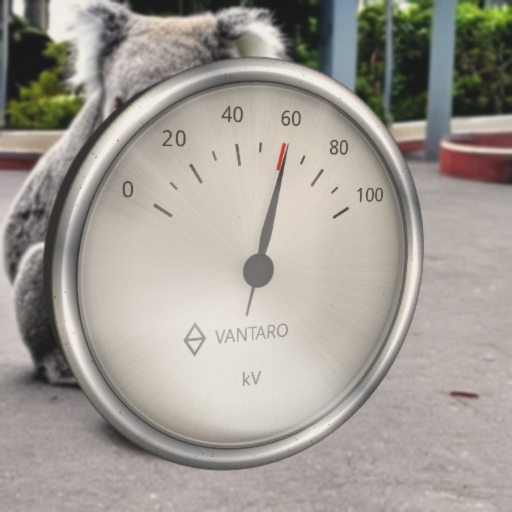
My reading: {"value": 60, "unit": "kV"}
